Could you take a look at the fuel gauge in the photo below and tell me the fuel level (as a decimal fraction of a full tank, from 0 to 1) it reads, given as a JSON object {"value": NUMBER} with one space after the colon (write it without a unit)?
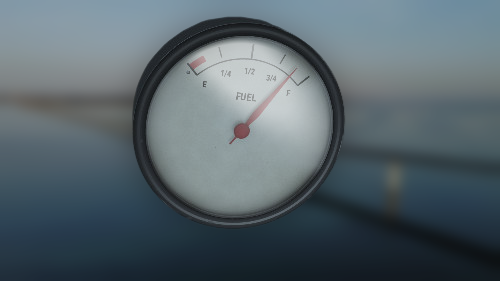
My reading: {"value": 0.875}
